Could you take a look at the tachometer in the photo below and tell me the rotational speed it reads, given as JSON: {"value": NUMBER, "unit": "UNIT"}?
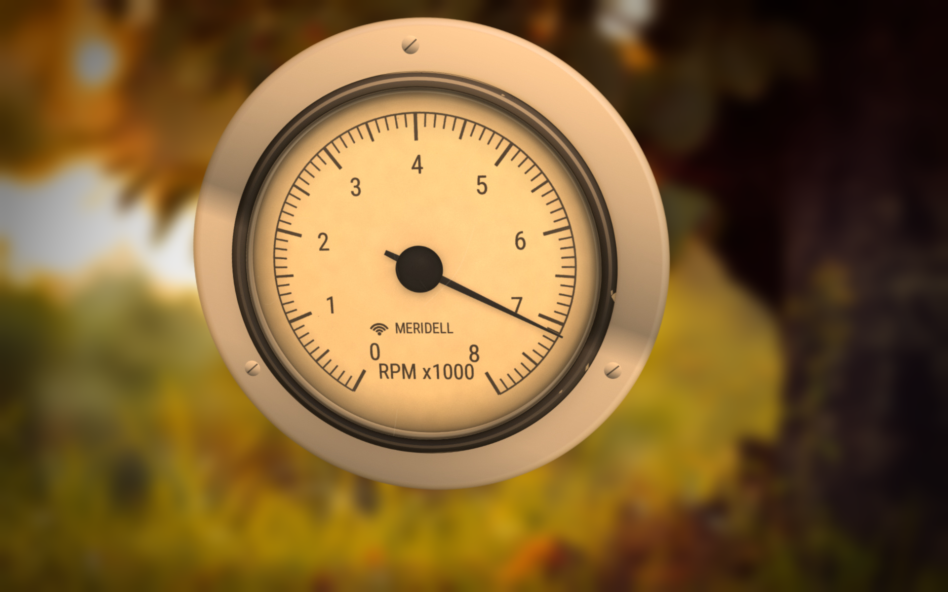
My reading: {"value": 7100, "unit": "rpm"}
